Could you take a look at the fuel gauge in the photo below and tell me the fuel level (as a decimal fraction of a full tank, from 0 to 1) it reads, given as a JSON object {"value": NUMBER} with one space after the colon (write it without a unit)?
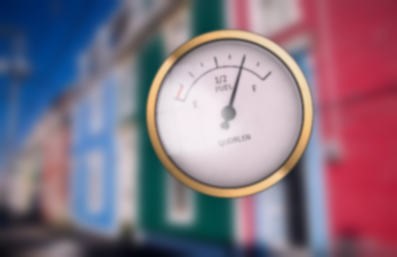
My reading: {"value": 0.75}
